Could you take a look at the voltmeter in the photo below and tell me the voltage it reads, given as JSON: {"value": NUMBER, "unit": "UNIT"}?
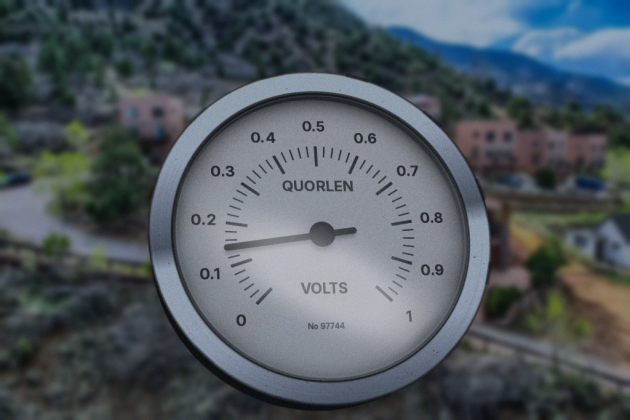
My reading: {"value": 0.14, "unit": "V"}
